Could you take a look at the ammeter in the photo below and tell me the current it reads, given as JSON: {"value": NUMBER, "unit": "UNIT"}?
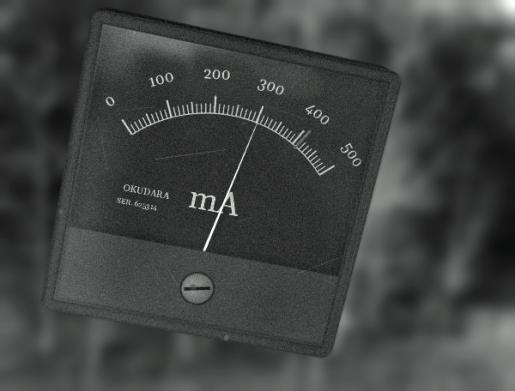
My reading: {"value": 300, "unit": "mA"}
